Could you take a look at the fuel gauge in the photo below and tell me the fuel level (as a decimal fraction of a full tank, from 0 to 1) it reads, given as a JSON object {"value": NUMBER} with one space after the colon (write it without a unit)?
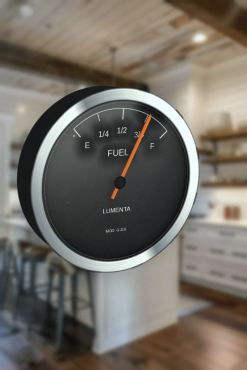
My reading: {"value": 0.75}
